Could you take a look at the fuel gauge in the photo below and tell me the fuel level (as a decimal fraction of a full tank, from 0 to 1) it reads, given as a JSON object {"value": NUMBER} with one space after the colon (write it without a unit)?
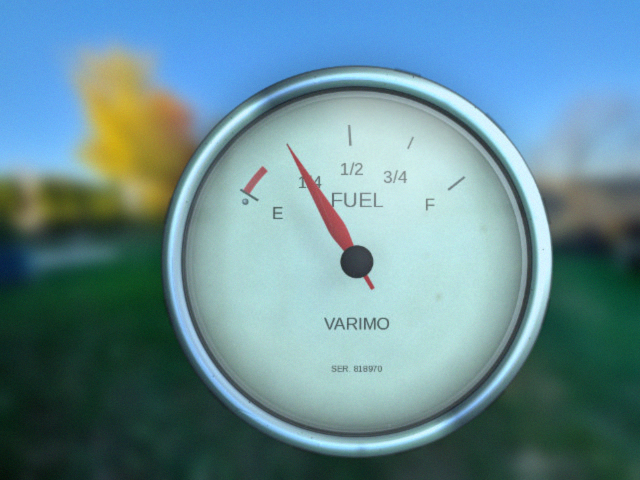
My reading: {"value": 0.25}
